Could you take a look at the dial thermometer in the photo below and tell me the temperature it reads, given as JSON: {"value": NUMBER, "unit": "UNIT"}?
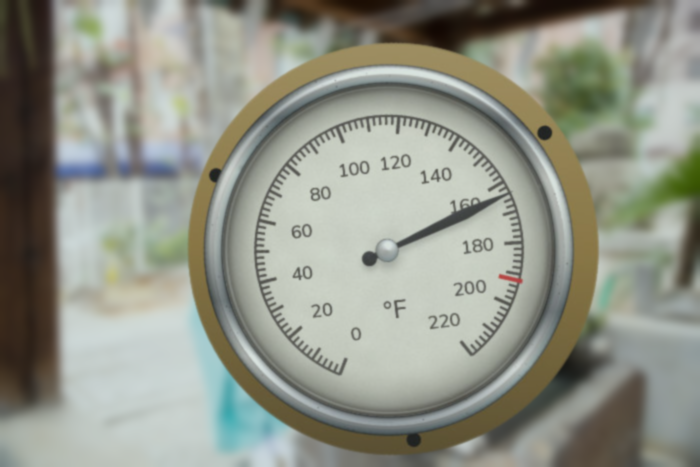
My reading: {"value": 164, "unit": "°F"}
